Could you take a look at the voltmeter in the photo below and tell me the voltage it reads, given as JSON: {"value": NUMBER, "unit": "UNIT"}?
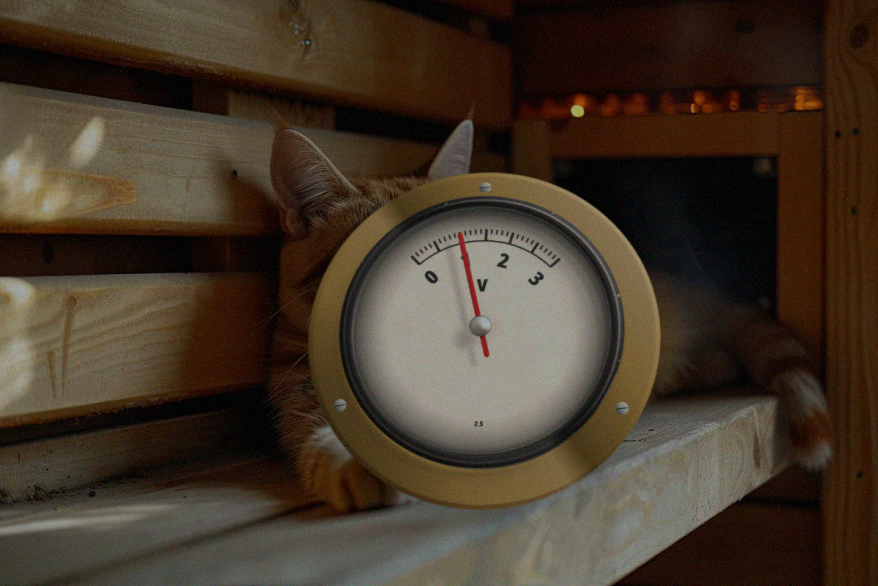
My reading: {"value": 1, "unit": "V"}
